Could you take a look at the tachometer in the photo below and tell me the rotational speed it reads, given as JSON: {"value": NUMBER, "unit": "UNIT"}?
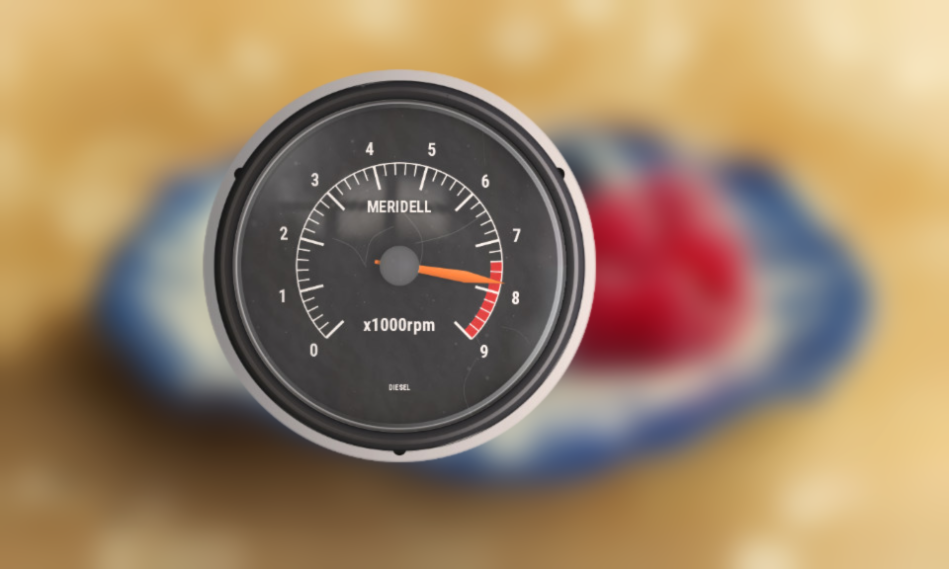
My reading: {"value": 7800, "unit": "rpm"}
